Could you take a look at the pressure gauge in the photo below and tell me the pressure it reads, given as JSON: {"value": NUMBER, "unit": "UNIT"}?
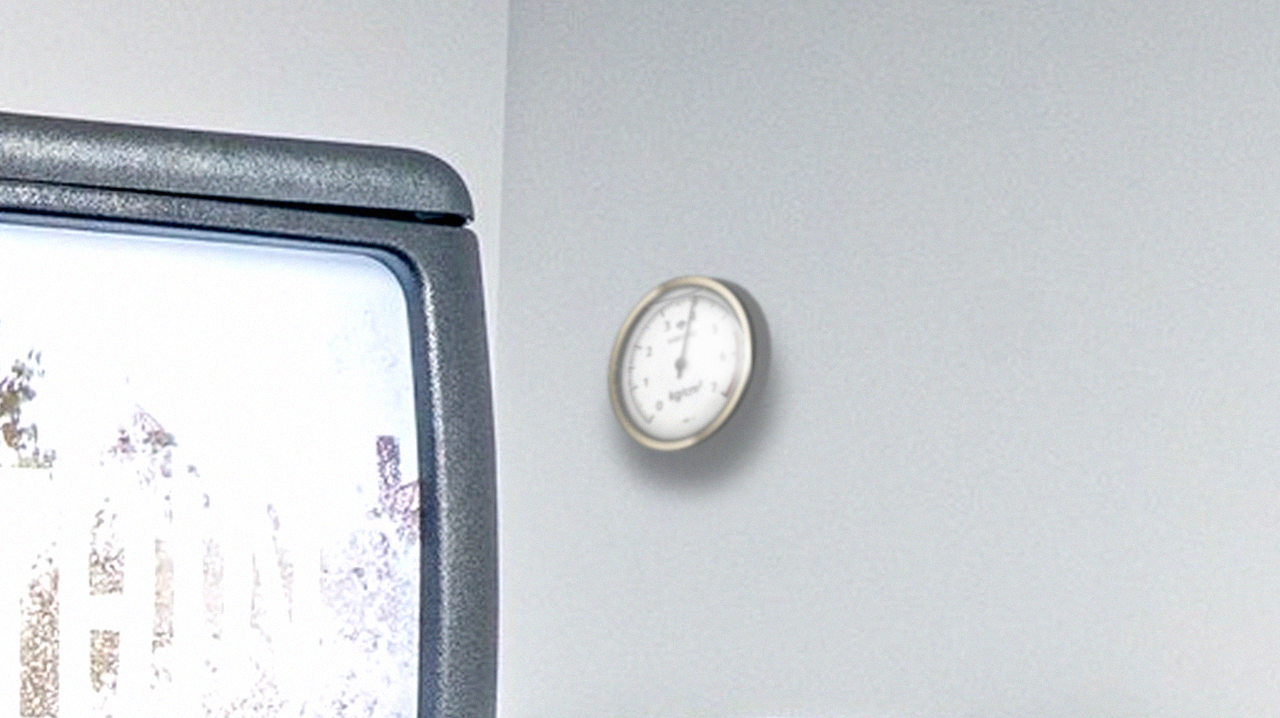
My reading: {"value": 4, "unit": "kg/cm²"}
